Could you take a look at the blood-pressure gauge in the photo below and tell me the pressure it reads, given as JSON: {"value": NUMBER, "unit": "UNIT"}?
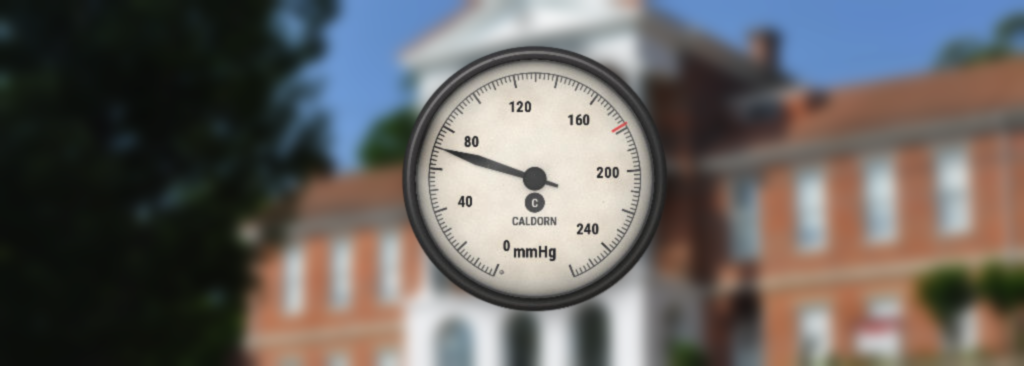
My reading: {"value": 70, "unit": "mmHg"}
